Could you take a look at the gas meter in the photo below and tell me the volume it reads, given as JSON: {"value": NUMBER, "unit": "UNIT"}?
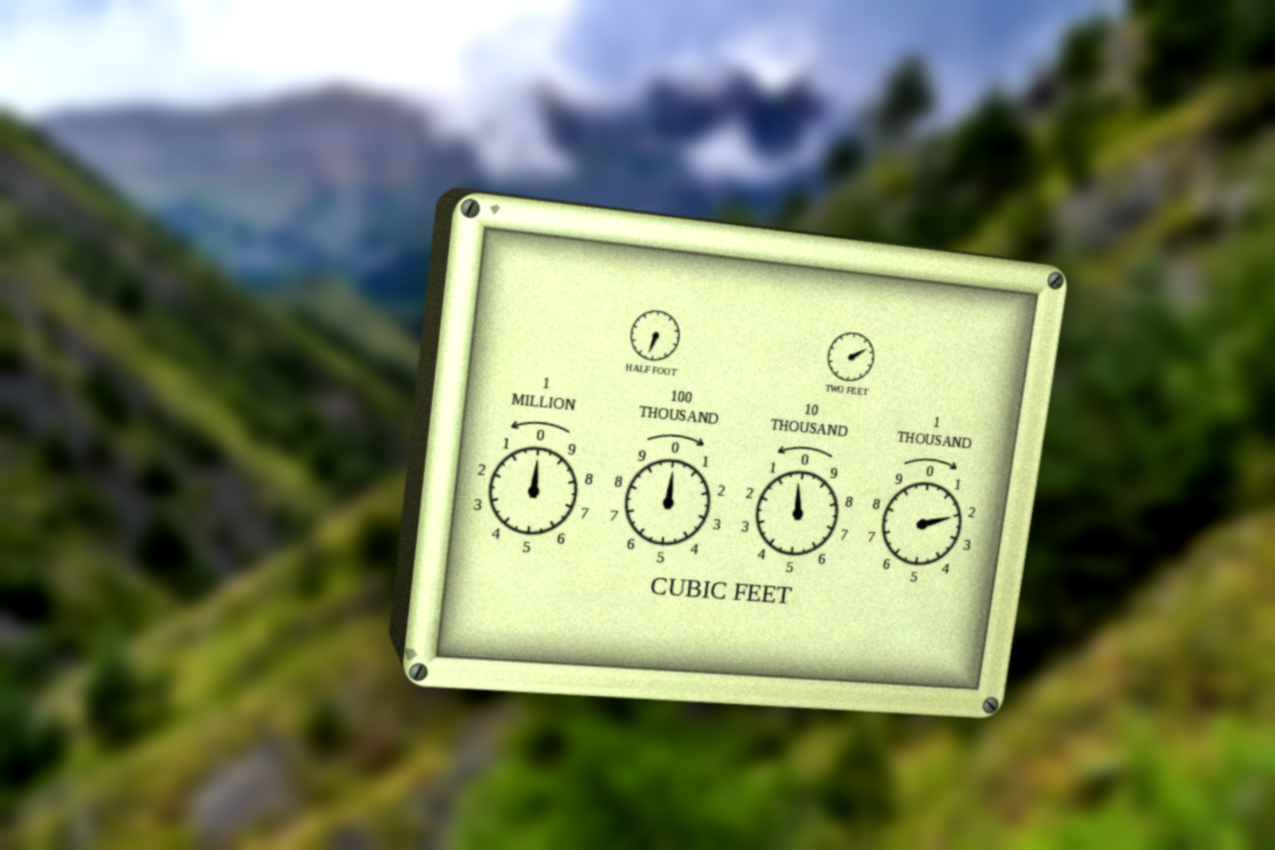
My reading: {"value": 200, "unit": "ft³"}
